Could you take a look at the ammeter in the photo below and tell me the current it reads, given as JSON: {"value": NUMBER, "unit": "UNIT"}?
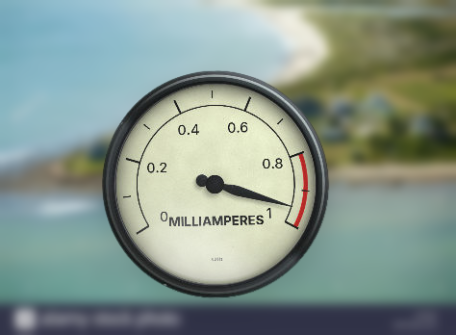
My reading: {"value": 0.95, "unit": "mA"}
